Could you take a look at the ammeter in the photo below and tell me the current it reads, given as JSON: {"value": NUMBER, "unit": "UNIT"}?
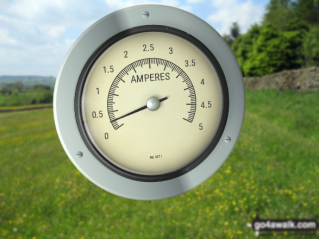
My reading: {"value": 0.25, "unit": "A"}
